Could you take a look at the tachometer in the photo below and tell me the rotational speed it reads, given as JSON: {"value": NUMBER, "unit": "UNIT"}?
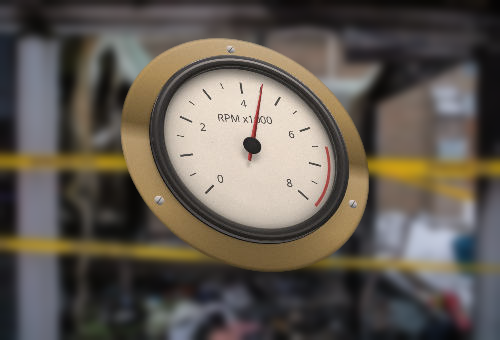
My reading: {"value": 4500, "unit": "rpm"}
